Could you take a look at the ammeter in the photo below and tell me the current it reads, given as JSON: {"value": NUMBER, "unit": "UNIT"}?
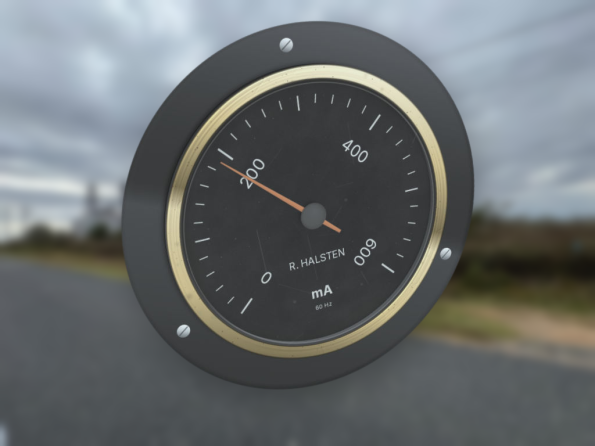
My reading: {"value": 190, "unit": "mA"}
